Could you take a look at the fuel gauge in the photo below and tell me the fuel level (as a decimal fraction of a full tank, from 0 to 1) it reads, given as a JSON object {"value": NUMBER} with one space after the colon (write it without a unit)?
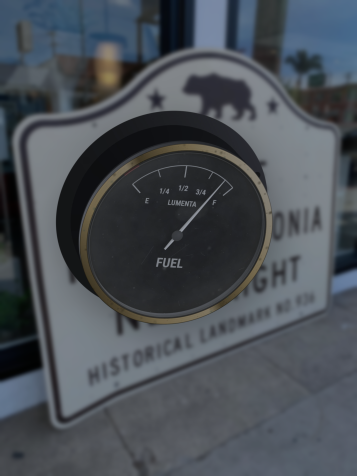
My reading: {"value": 0.875}
